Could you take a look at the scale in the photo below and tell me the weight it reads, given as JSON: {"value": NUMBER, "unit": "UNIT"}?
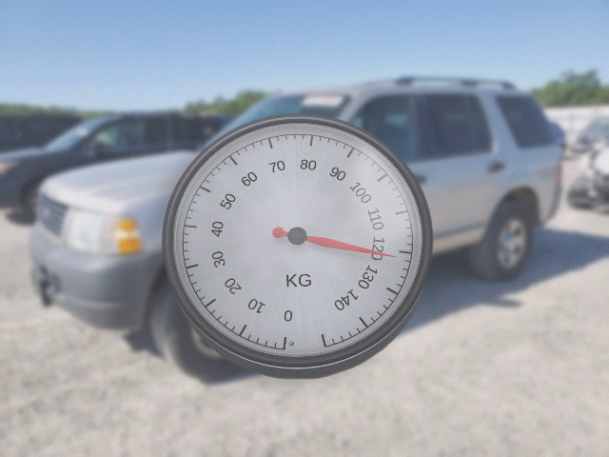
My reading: {"value": 122, "unit": "kg"}
